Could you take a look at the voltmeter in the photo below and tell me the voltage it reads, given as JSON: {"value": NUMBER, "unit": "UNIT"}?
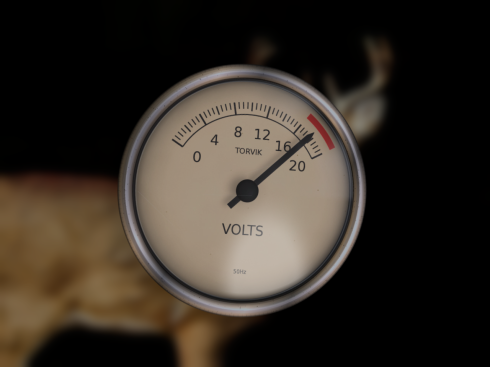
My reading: {"value": 17.5, "unit": "V"}
